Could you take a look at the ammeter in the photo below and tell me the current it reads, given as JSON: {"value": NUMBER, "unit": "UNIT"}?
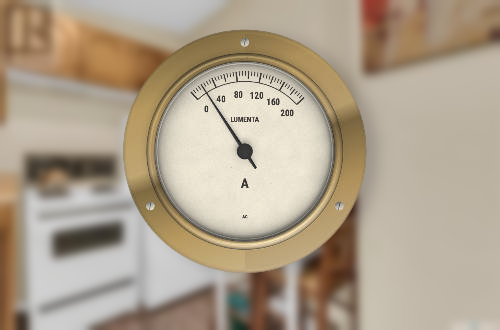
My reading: {"value": 20, "unit": "A"}
